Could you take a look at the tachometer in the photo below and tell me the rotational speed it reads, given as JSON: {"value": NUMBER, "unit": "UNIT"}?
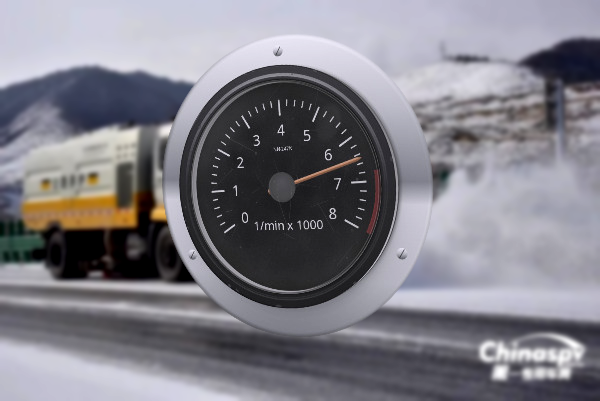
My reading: {"value": 6500, "unit": "rpm"}
